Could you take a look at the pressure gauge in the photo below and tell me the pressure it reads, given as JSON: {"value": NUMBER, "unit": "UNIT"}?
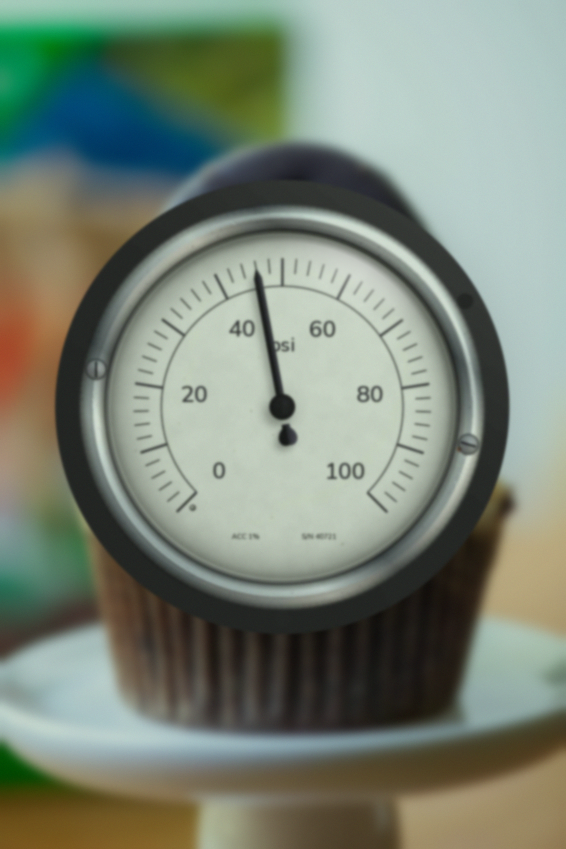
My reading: {"value": 46, "unit": "psi"}
